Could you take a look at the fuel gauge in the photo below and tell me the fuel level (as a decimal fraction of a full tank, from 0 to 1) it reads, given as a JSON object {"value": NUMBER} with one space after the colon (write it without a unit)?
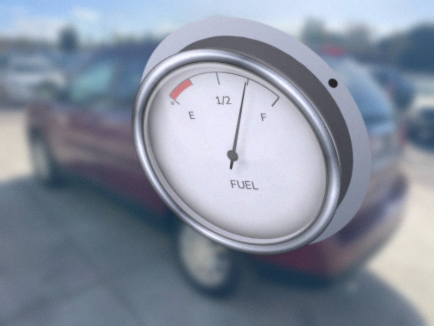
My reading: {"value": 0.75}
